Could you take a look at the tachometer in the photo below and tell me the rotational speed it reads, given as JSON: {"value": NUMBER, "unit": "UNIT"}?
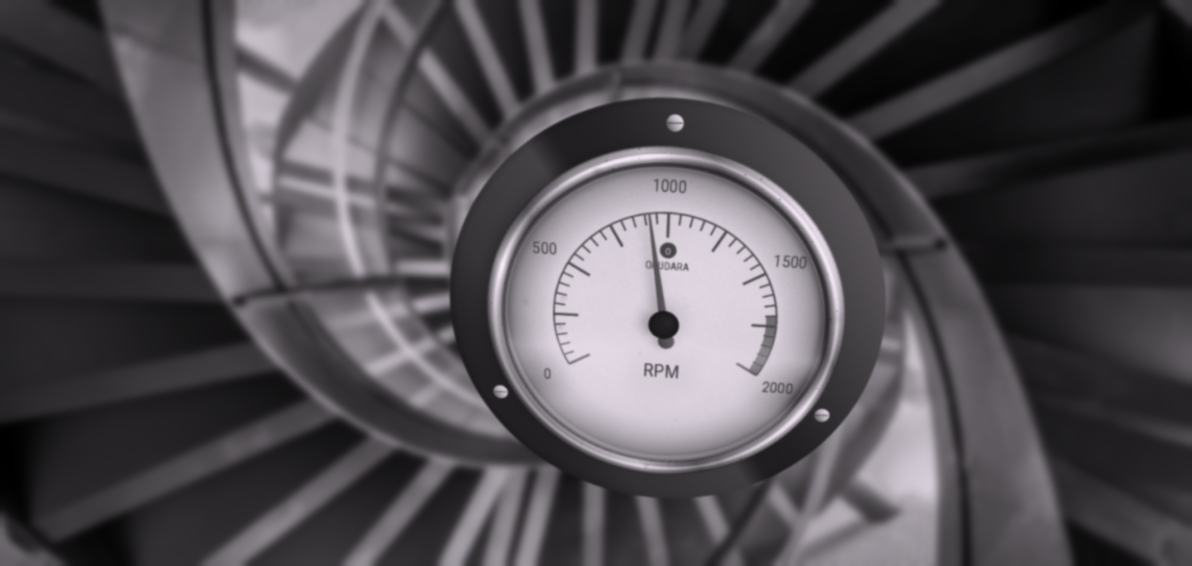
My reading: {"value": 925, "unit": "rpm"}
